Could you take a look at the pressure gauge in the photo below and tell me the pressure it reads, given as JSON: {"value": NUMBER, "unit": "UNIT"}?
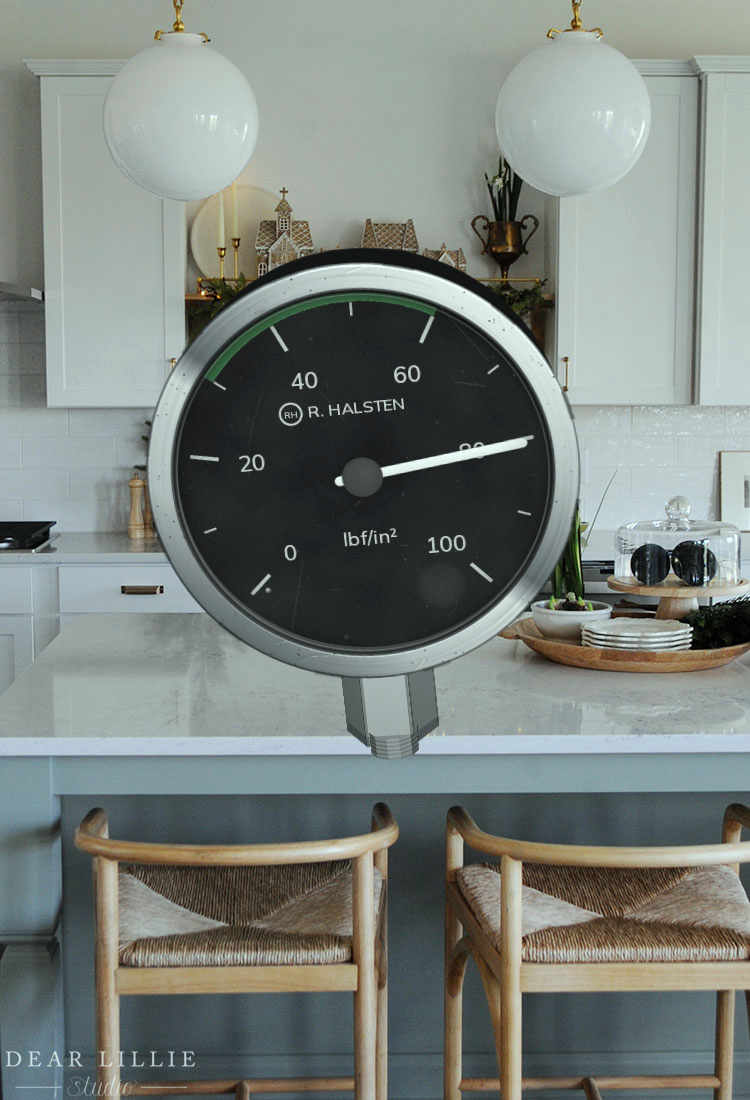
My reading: {"value": 80, "unit": "psi"}
